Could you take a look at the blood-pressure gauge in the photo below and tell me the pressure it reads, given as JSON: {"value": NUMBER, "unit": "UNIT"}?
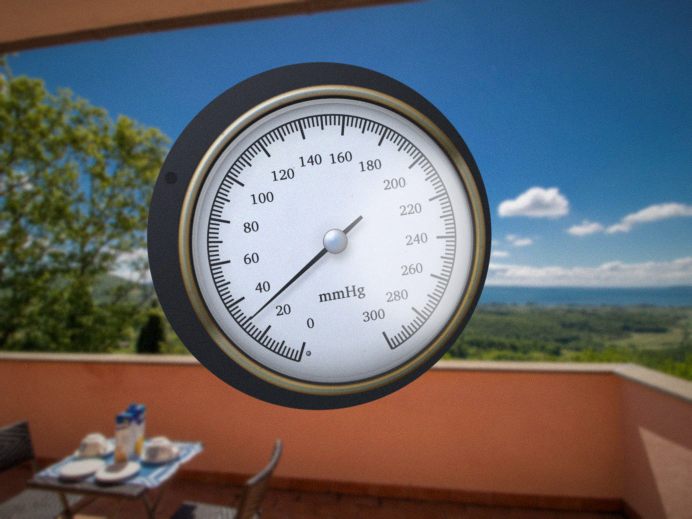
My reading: {"value": 30, "unit": "mmHg"}
